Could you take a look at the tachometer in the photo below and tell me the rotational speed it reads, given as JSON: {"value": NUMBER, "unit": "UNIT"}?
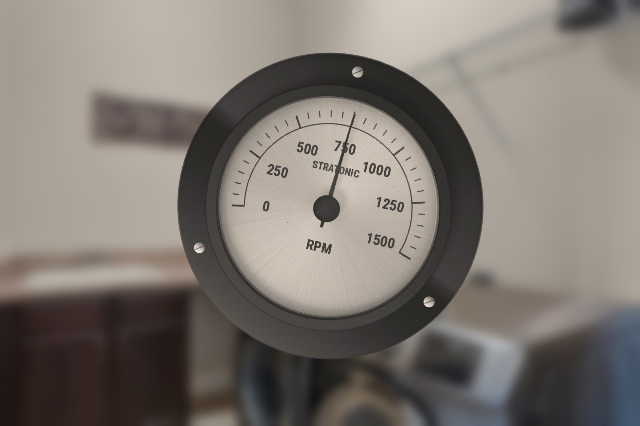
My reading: {"value": 750, "unit": "rpm"}
